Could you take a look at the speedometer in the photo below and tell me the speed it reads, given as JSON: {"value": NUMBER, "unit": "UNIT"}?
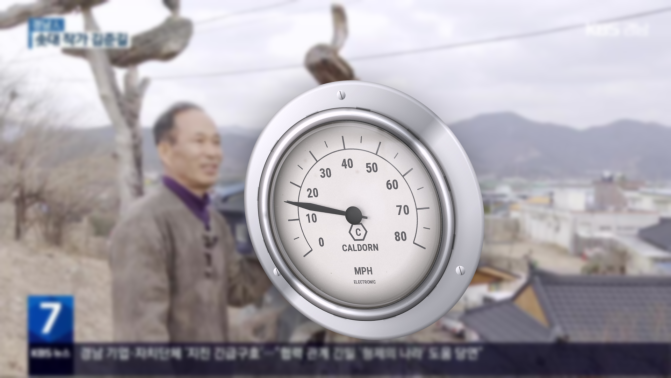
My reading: {"value": 15, "unit": "mph"}
